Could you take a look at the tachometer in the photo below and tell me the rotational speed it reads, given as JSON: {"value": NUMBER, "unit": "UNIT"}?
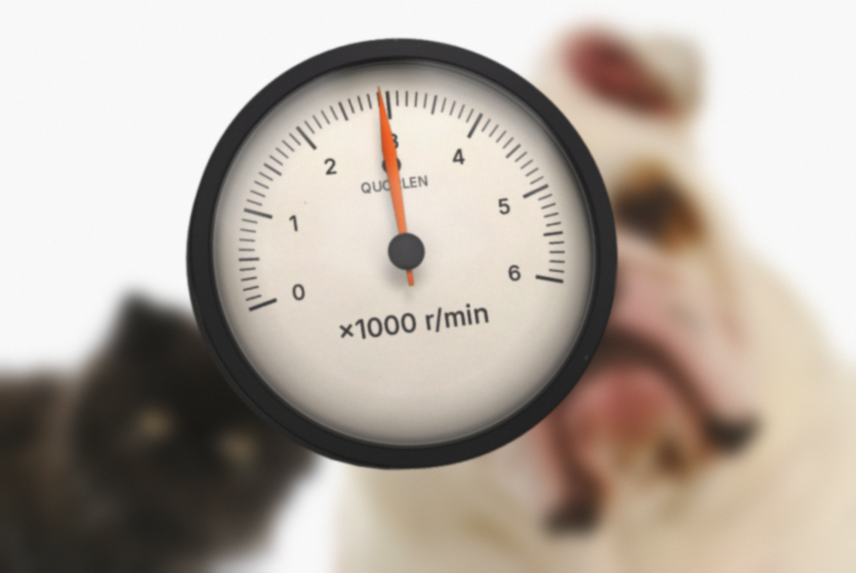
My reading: {"value": 2900, "unit": "rpm"}
